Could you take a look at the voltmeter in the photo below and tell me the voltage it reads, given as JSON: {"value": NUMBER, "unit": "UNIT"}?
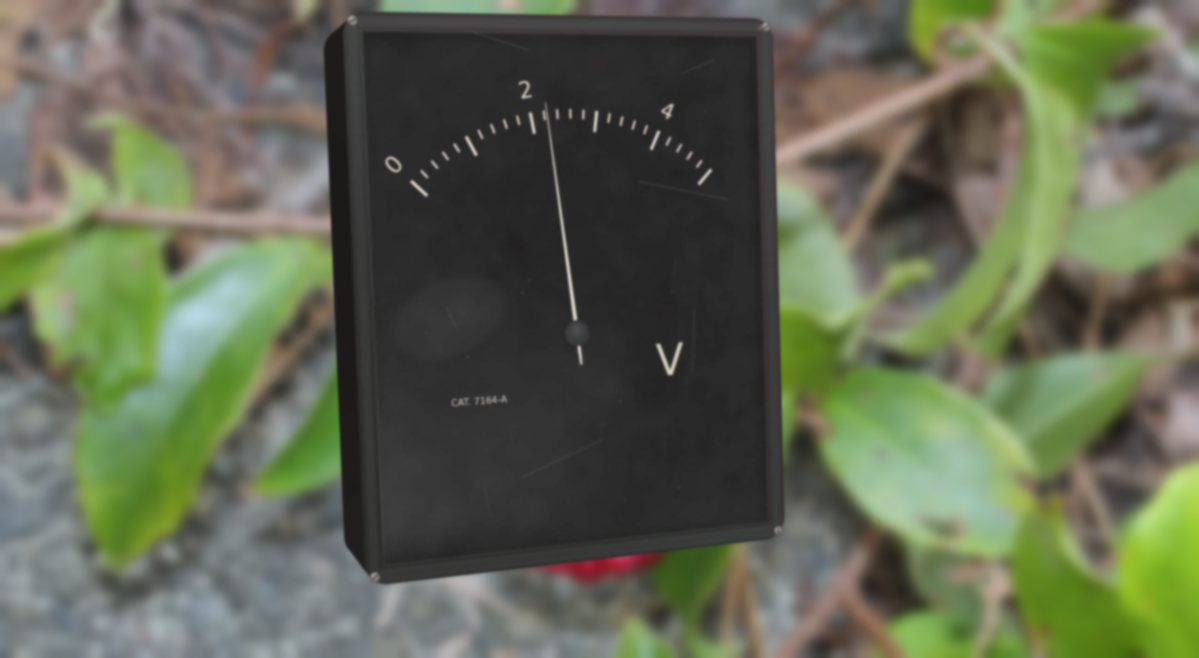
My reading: {"value": 2.2, "unit": "V"}
